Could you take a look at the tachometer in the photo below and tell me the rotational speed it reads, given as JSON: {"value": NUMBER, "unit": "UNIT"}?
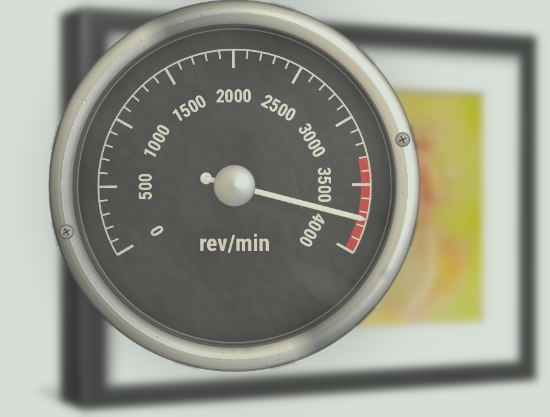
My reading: {"value": 3750, "unit": "rpm"}
